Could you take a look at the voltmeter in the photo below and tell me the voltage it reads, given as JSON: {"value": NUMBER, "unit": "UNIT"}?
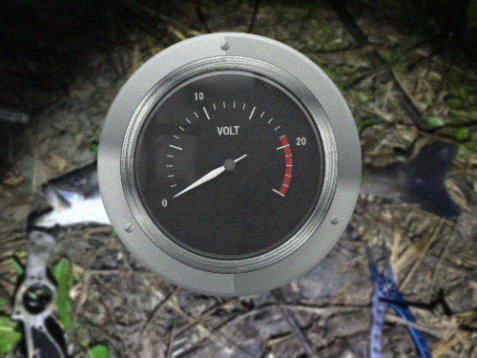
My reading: {"value": 0, "unit": "V"}
